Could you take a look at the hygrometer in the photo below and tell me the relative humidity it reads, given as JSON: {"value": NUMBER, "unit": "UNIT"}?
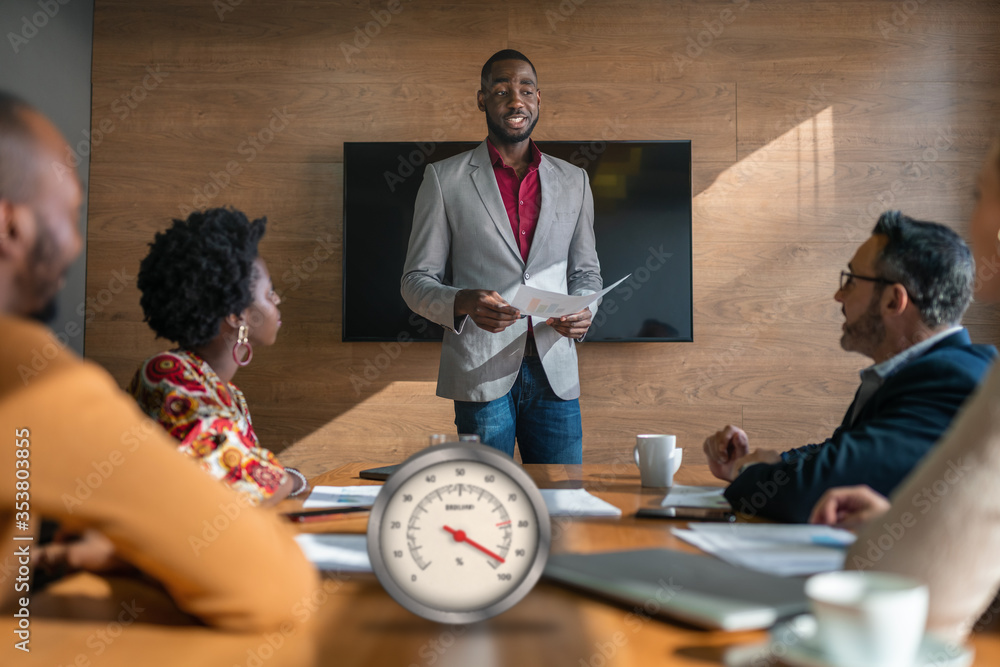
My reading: {"value": 95, "unit": "%"}
